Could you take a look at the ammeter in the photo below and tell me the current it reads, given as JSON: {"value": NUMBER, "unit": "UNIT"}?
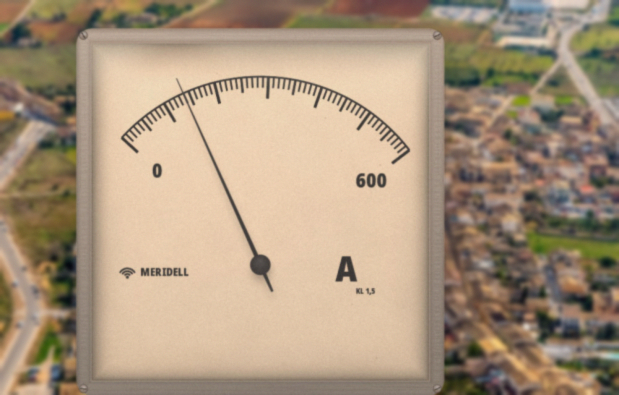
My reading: {"value": 140, "unit": "A"}
